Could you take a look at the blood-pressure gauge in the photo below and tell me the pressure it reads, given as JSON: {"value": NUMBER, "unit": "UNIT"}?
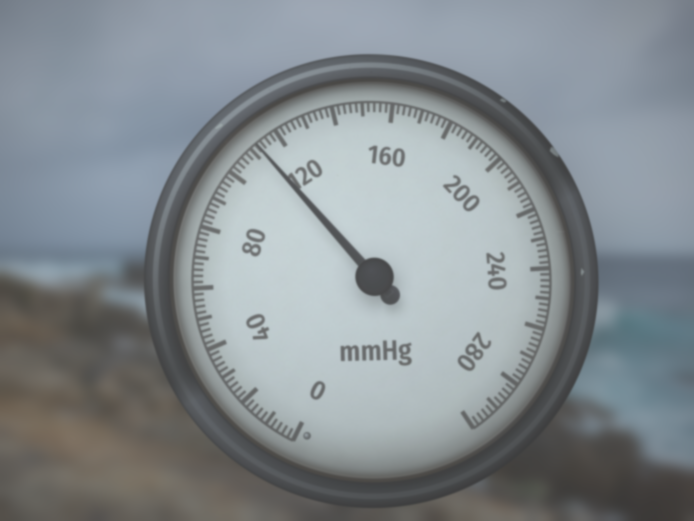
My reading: {"value": 112, "unit": "mmHg"}
